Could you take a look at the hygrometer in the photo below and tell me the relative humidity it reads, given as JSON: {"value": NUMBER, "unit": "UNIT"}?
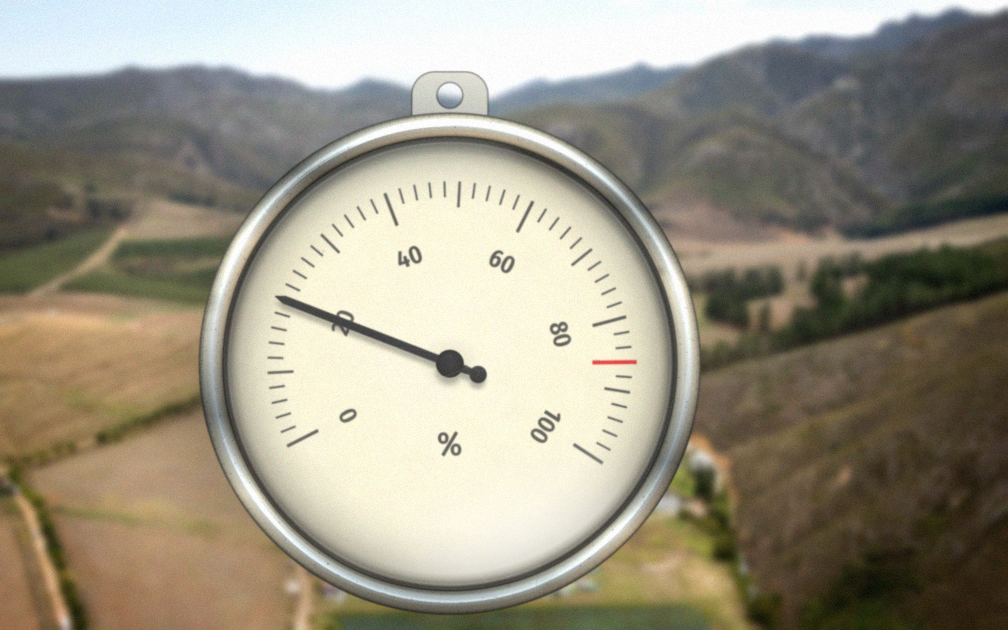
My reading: {"value": 20, "unit": "%"}
